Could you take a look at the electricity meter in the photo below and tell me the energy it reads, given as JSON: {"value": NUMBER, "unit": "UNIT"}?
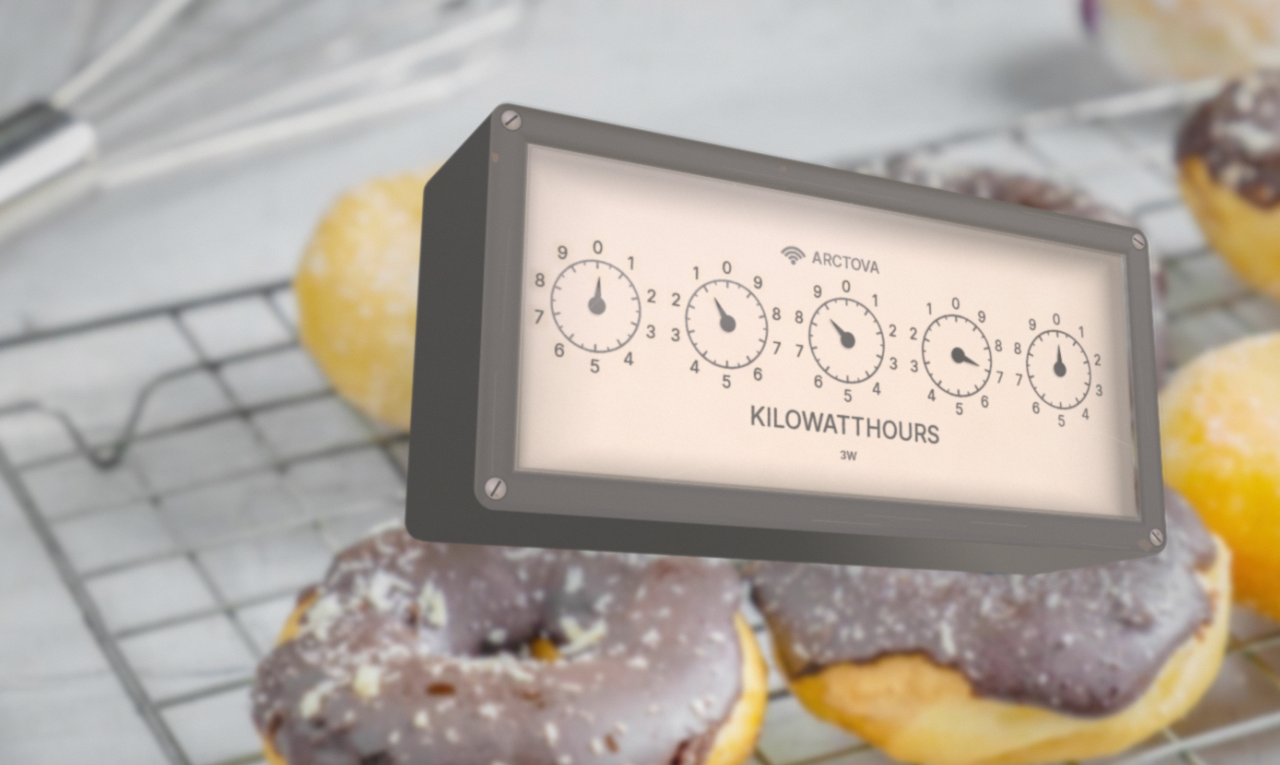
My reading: {"value": 870, "unit": "kWh"}
